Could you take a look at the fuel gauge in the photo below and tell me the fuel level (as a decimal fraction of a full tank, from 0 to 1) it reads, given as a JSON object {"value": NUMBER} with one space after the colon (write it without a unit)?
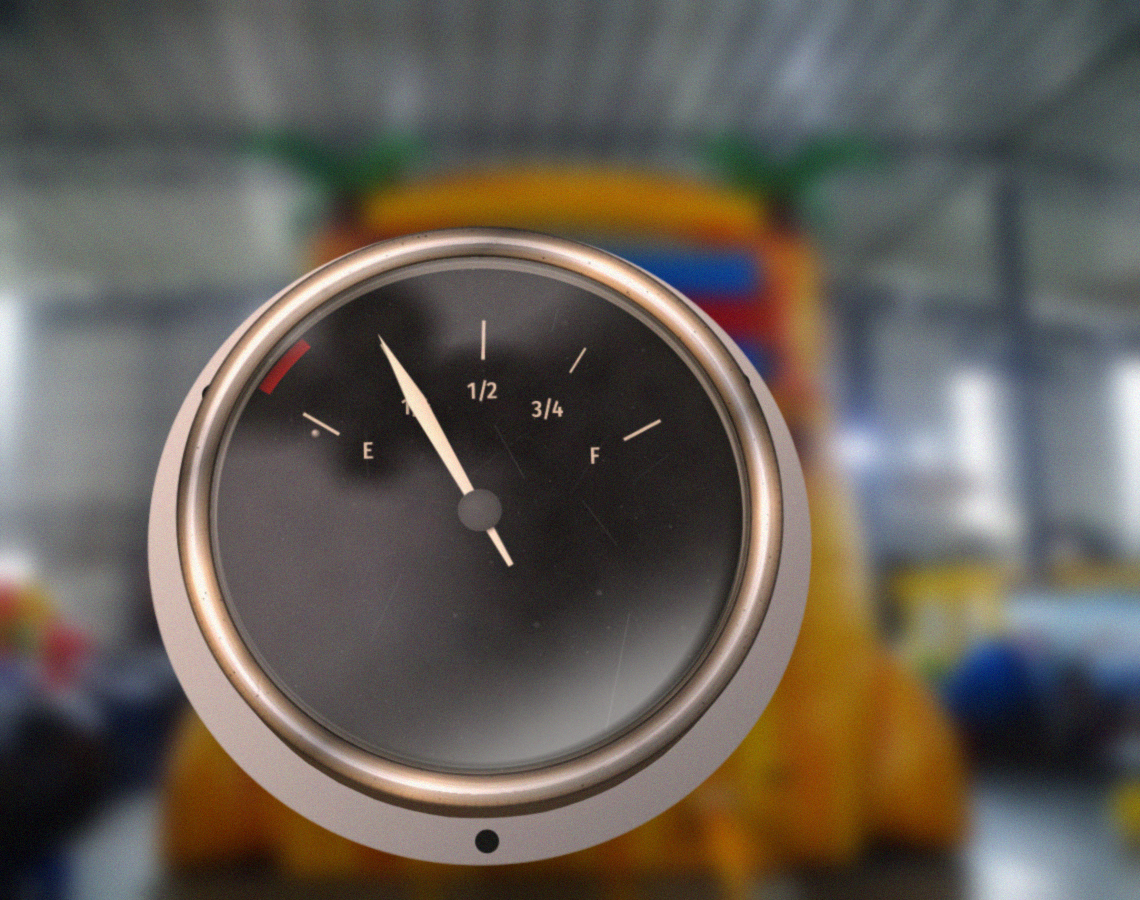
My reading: {"value": 0.25}
